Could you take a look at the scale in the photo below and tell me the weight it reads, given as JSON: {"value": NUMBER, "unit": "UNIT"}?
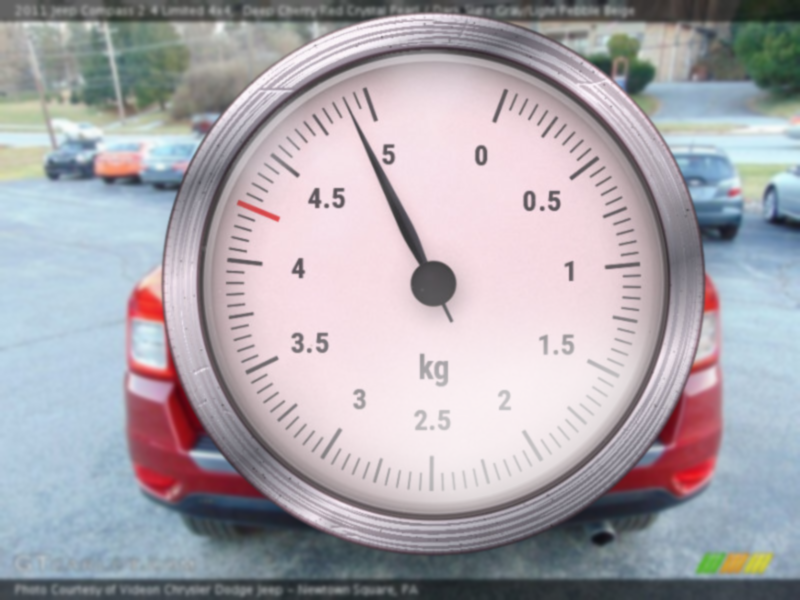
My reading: {"value": 4.9, "unit": "kg"}
